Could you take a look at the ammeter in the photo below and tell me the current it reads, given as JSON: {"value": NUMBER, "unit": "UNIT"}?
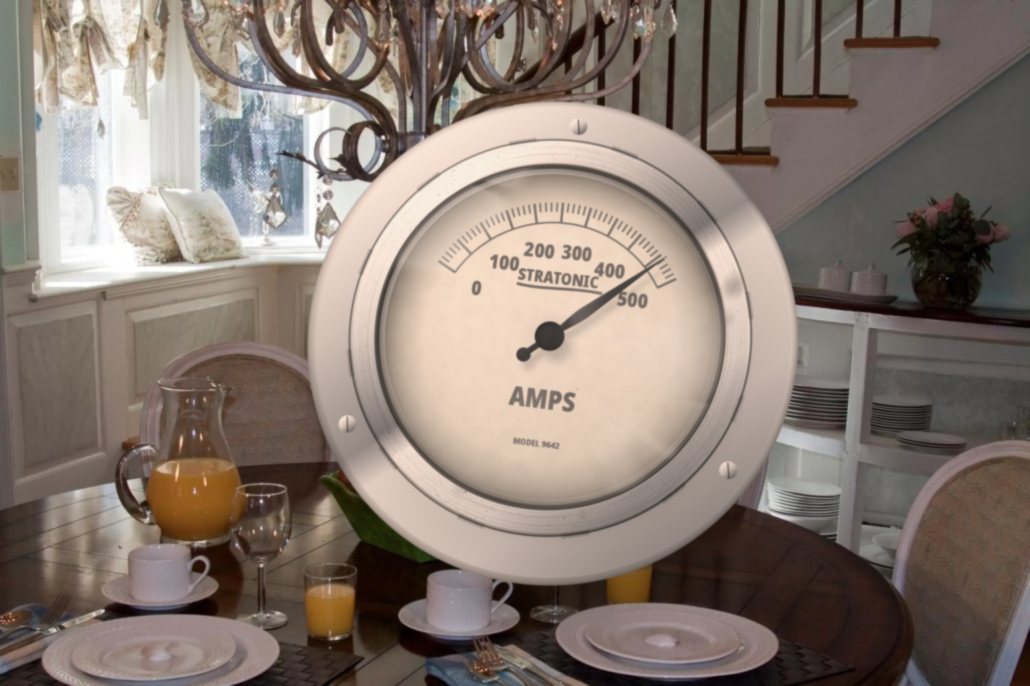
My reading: {"value": 460, "unit": "A"}
